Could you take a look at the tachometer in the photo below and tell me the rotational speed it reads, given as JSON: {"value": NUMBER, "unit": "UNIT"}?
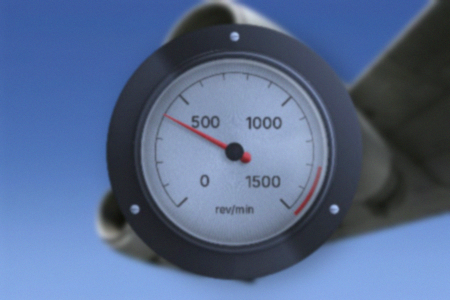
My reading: {"value": 400, "unit": "rpm"}
